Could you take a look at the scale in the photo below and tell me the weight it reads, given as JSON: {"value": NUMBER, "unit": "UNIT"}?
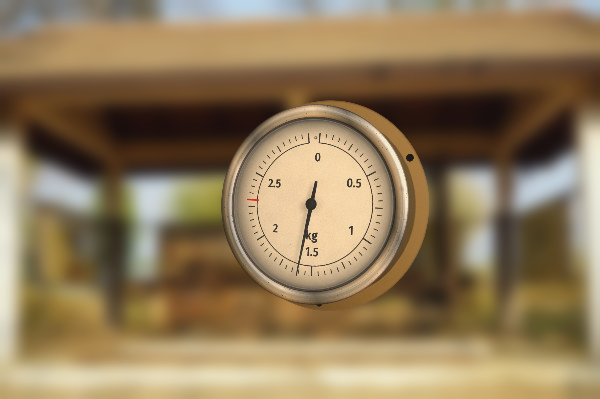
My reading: {"value": 1.6, "unit": "kg"}
